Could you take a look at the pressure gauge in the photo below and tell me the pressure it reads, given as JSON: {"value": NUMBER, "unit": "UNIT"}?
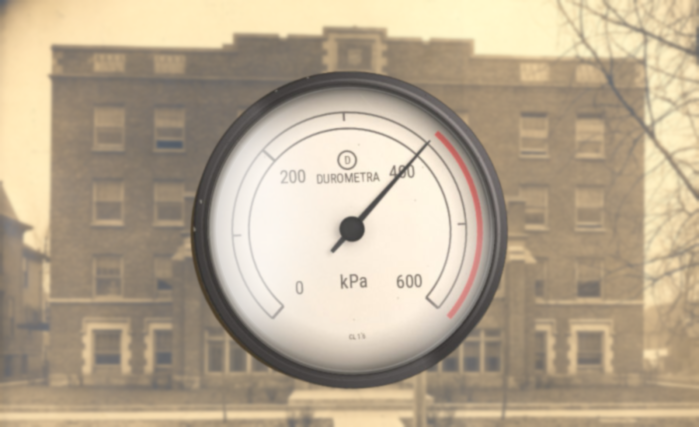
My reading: {"value": 400, "unit": "kPa"}
